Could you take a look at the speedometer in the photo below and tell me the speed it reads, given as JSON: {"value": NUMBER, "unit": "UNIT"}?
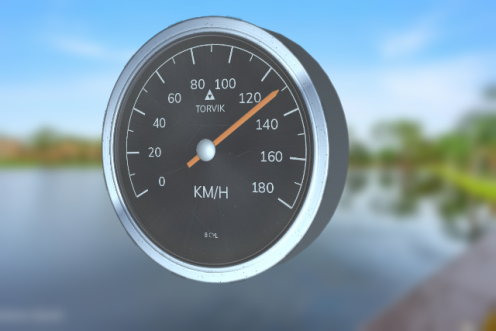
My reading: {"value": 130, "unit": "km/h"}
